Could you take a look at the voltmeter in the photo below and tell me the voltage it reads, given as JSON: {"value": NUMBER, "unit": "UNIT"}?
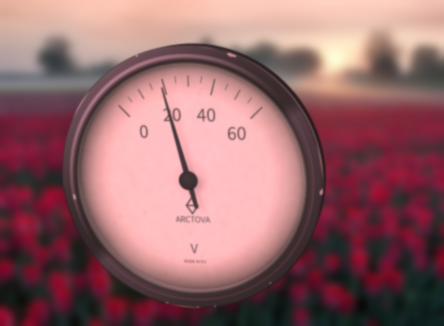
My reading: {"value": 20, "unit": "V"}
